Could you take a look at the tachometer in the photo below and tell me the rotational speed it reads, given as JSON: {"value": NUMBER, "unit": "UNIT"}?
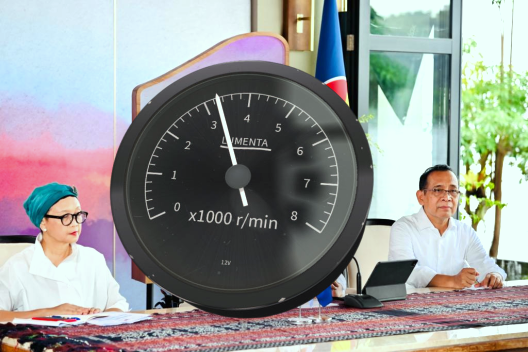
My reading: {"value": 3300, "unit": "rpm"}
